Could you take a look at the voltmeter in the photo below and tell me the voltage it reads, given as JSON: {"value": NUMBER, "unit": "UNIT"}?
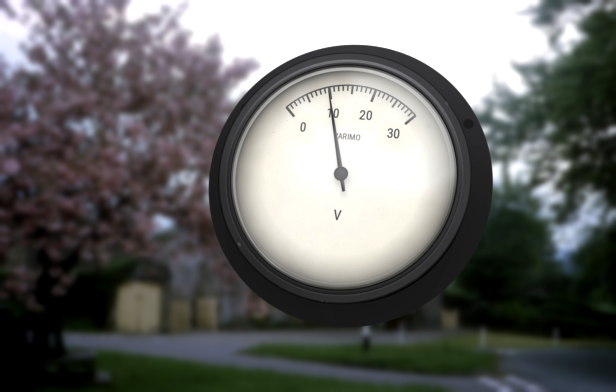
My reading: {"value": 10, "unit": "V"}
